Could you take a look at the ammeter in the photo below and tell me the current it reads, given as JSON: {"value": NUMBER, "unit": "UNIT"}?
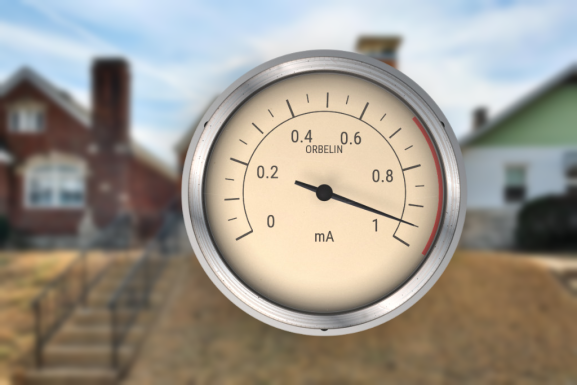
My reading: {"value": 0.95, "unit": "mA"}
